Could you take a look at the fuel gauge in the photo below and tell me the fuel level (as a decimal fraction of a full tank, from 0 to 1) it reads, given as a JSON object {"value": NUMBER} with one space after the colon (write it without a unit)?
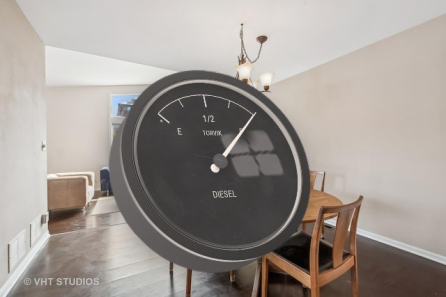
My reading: {"value": 1}
